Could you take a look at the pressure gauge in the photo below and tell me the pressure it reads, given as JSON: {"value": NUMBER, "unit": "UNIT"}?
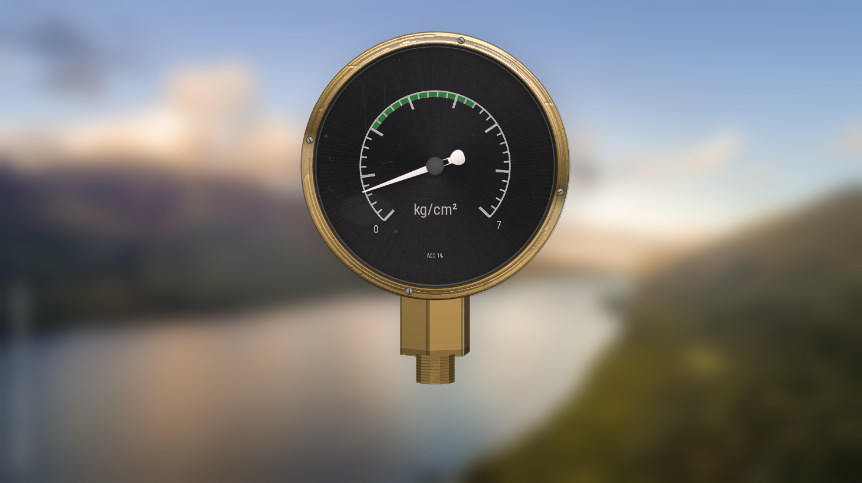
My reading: {"value": 0.7, "unit": "kg/cm²"}
